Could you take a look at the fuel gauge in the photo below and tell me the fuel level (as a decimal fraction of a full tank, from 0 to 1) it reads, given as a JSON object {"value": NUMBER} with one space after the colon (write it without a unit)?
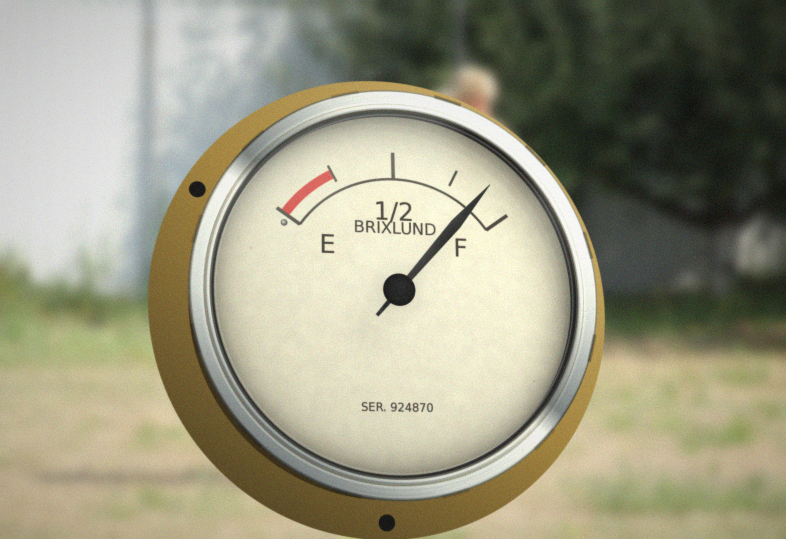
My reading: {"value": 0.875}
